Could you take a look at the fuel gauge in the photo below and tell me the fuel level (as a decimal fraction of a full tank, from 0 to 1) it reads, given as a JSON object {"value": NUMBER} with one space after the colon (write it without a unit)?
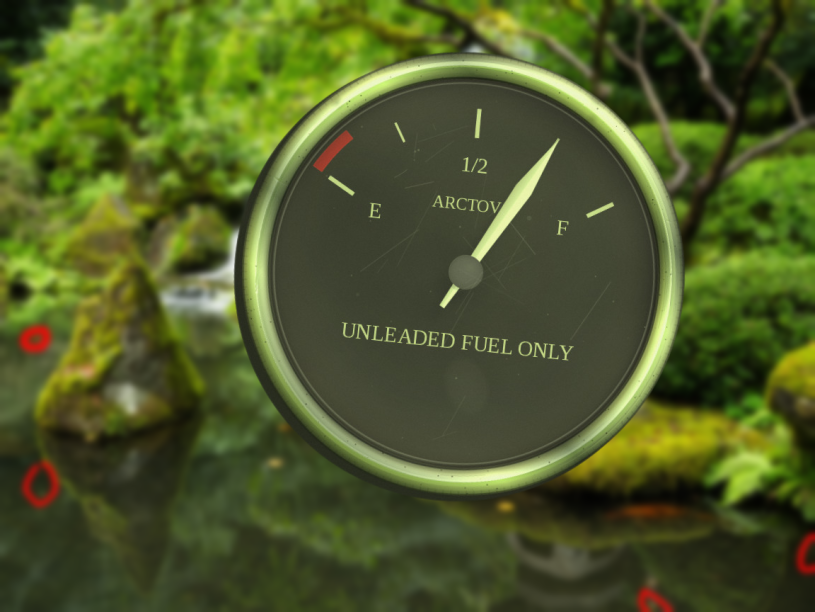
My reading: {"value": 0.75}
